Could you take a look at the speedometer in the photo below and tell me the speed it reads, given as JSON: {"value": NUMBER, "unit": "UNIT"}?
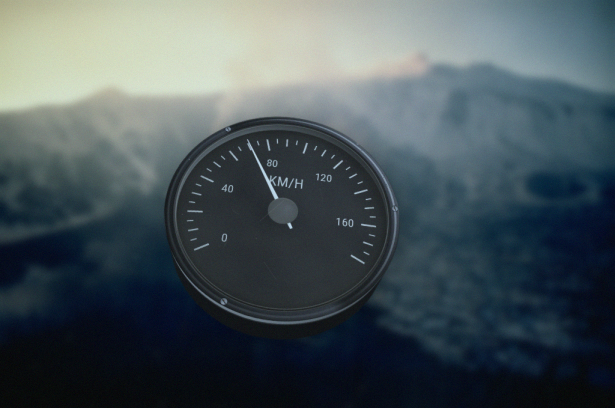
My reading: {"value": 70, "unit": "km/h"}
